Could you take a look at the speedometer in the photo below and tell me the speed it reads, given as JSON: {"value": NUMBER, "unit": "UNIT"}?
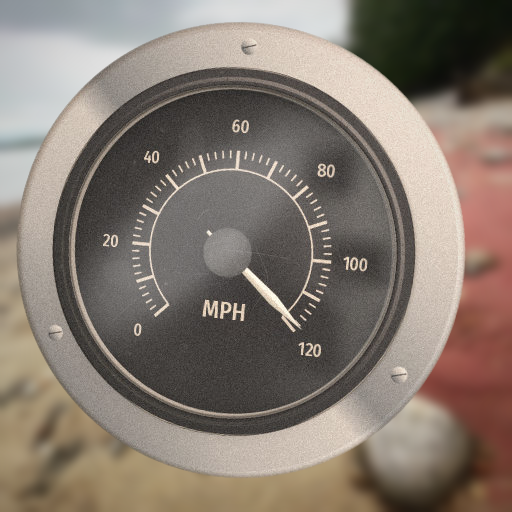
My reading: {"value": 118, "unit": "mph"}
